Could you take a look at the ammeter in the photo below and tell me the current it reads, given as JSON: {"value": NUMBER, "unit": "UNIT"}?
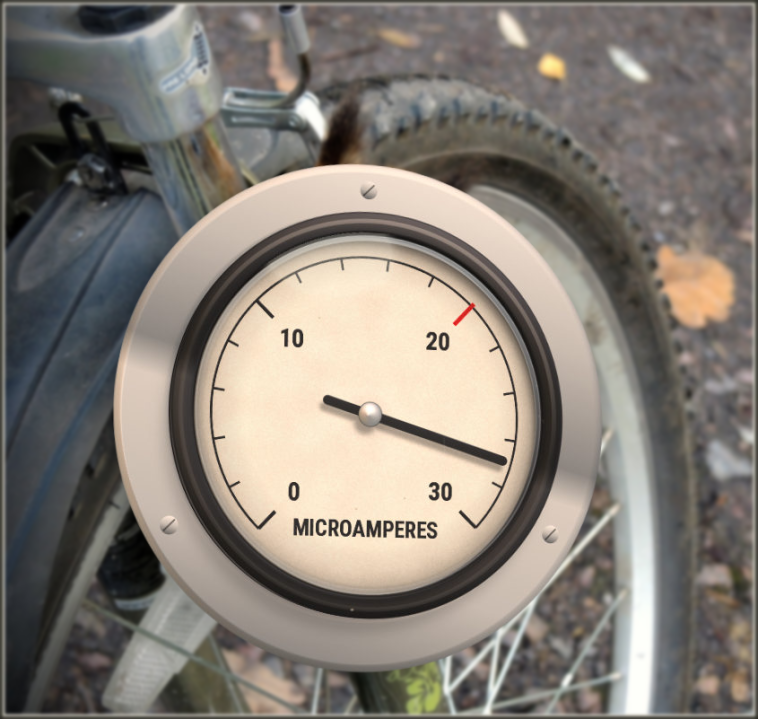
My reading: {"value": 27, "unit": "µA"}
